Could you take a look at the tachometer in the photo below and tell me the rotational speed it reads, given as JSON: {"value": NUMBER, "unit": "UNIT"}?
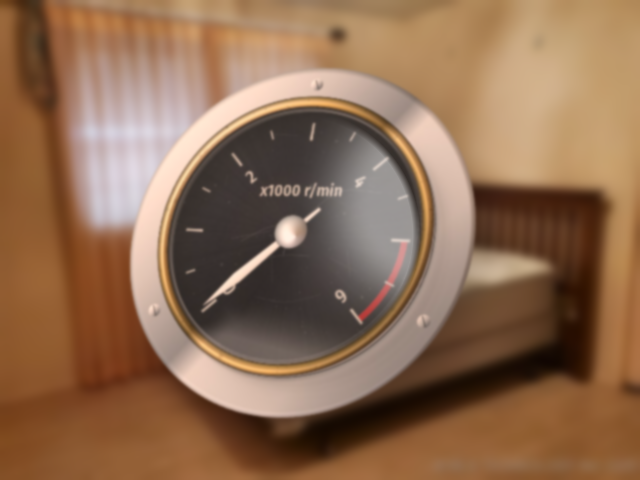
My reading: {"value": 0, "unit": "rpm"}
